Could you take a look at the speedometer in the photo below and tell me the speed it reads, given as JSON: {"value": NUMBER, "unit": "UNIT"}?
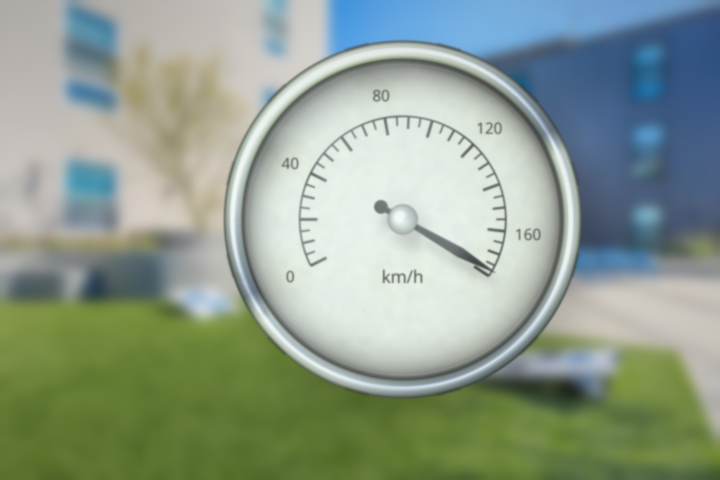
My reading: {"value": 177.5, "unit": "km/h"}
